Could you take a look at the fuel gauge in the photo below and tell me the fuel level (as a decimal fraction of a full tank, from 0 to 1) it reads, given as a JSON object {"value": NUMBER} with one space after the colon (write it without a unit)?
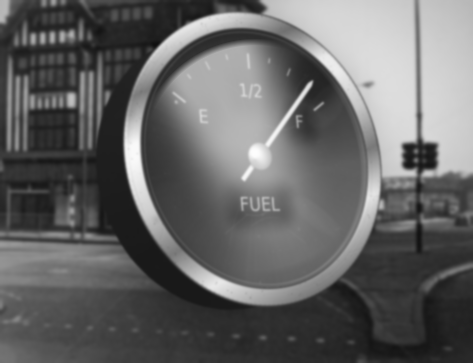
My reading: {"value": 0.875}
